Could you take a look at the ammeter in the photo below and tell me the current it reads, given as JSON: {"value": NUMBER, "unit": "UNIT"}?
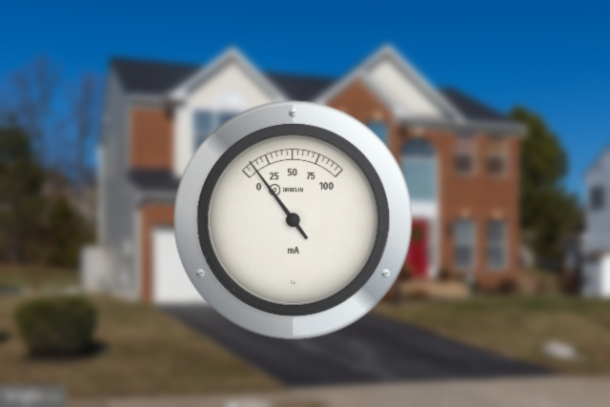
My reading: {"value": 10, "unit": "mA"}
